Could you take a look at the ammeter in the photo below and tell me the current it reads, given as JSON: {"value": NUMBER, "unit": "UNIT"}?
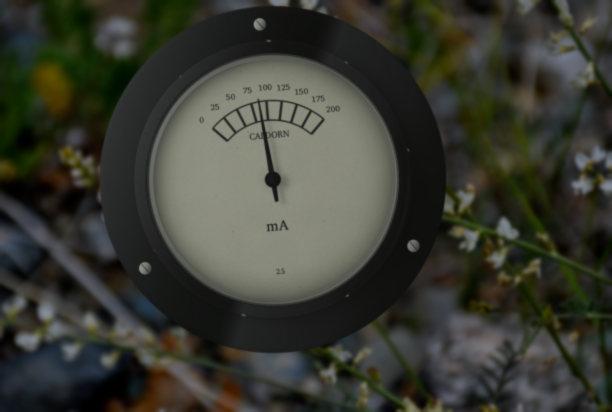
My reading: {"value": 87.5, "unit": "mA"}
